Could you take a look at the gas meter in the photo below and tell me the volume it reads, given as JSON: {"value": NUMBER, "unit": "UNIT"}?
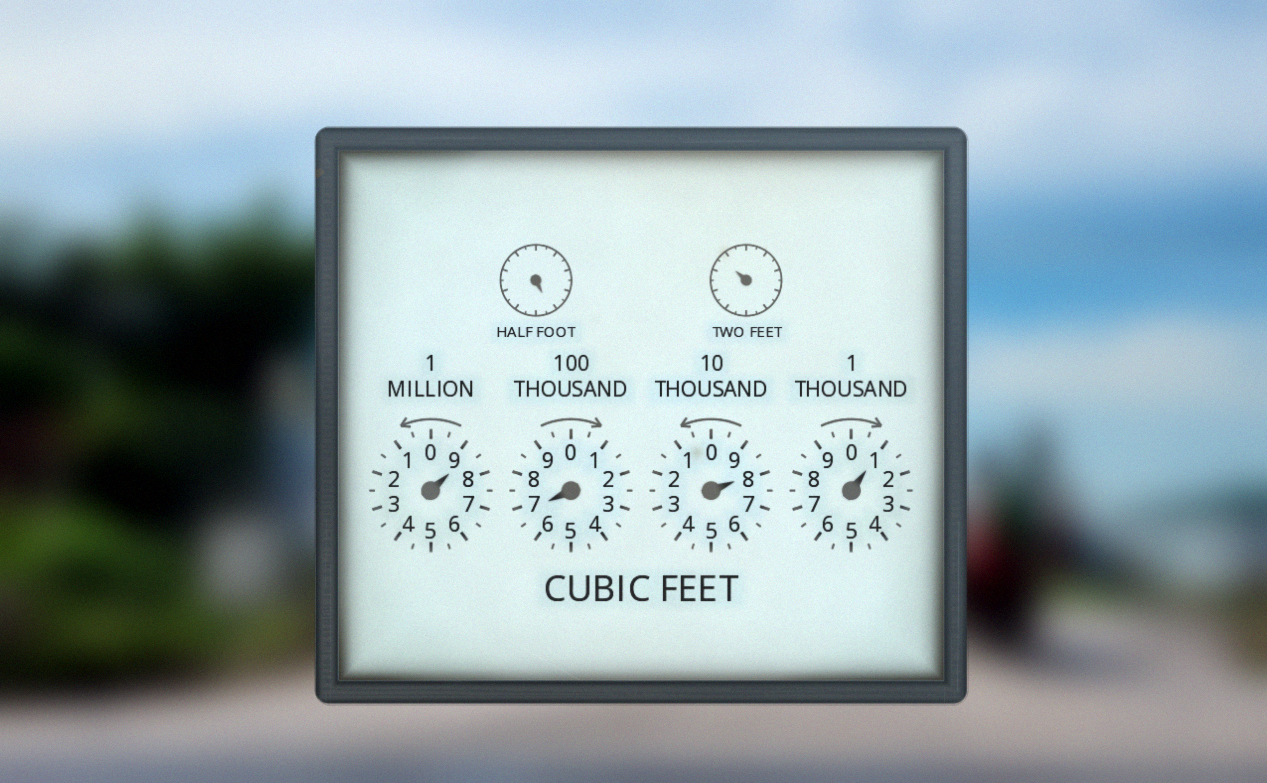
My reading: {"value": 868100, "unit": "ft³"}
